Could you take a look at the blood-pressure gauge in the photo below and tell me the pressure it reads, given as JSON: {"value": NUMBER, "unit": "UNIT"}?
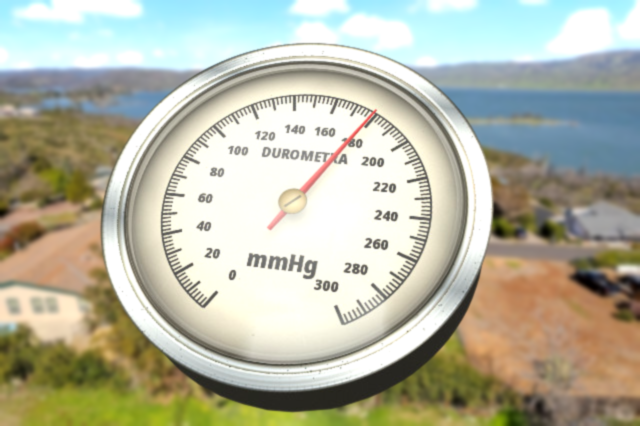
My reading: {"value": 180, "unit": "mmHg"}
